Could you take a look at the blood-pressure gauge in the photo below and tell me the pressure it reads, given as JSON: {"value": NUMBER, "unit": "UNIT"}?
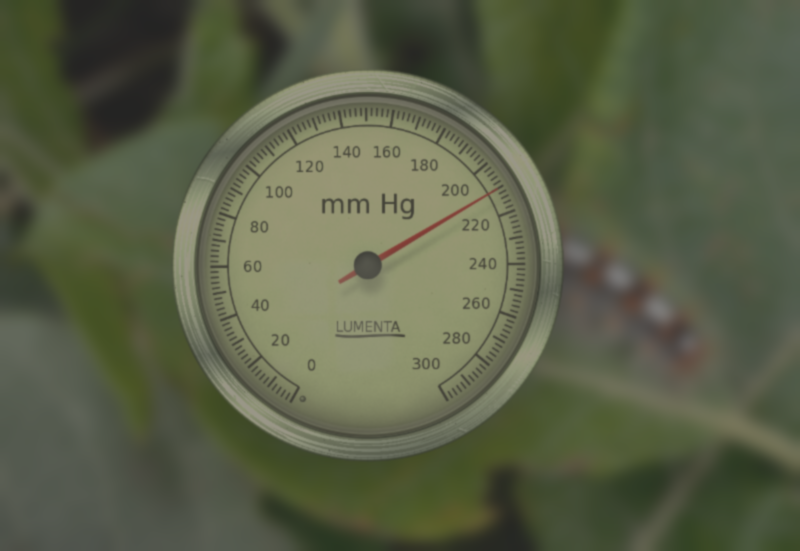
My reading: {"value": 210, "unit": "mmHg"}
